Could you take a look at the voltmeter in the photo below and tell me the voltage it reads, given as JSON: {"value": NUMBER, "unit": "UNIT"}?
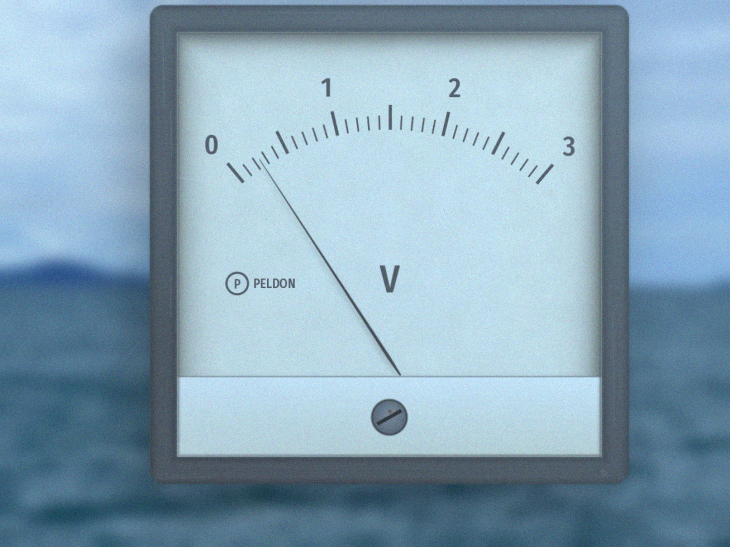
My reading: {"value": 0.25, "unit": "V"}
